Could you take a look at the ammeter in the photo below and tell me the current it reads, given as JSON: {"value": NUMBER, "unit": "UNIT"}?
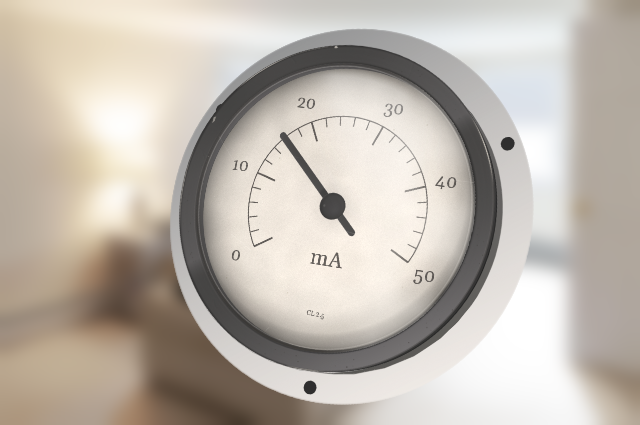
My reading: {"value": 16, "unit": "mA"}
